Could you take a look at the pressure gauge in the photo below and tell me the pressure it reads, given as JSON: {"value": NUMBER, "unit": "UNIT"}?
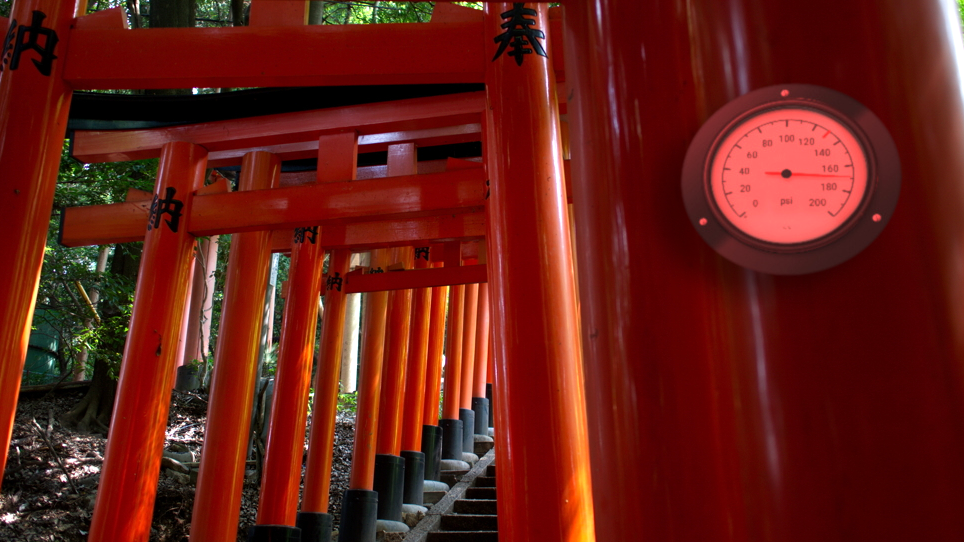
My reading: {"value": 170, "unit": "psi"}
